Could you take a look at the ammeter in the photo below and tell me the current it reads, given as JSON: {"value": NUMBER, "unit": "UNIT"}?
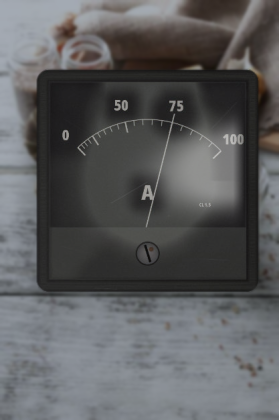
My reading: {"value": 75, "unit": "A"}
